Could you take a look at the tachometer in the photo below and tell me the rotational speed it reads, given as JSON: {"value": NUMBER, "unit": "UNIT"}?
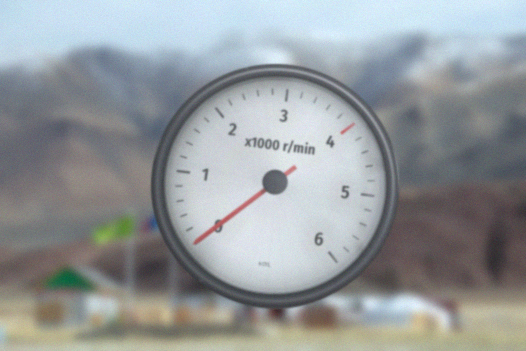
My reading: {"value": 0, "unit": "rpm"}
